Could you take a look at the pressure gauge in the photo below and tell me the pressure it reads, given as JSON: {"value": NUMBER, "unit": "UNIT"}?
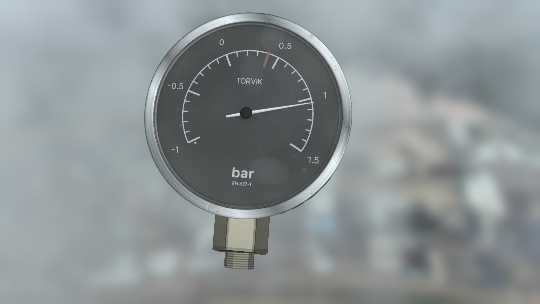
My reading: {"value": 1.05, "unit": "bar"}
